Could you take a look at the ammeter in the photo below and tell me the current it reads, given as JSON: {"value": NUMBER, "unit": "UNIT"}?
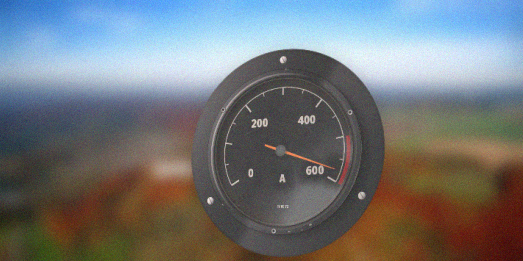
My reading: {"value": 575, "unit": "A"}
